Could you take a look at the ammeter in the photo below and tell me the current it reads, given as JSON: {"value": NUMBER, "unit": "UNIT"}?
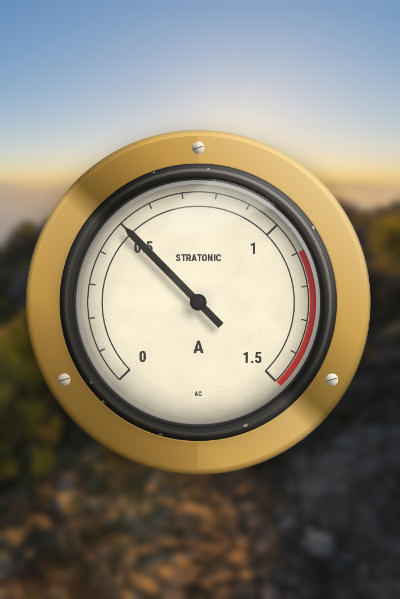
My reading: {"value": 0.5, "unit": "A"}
